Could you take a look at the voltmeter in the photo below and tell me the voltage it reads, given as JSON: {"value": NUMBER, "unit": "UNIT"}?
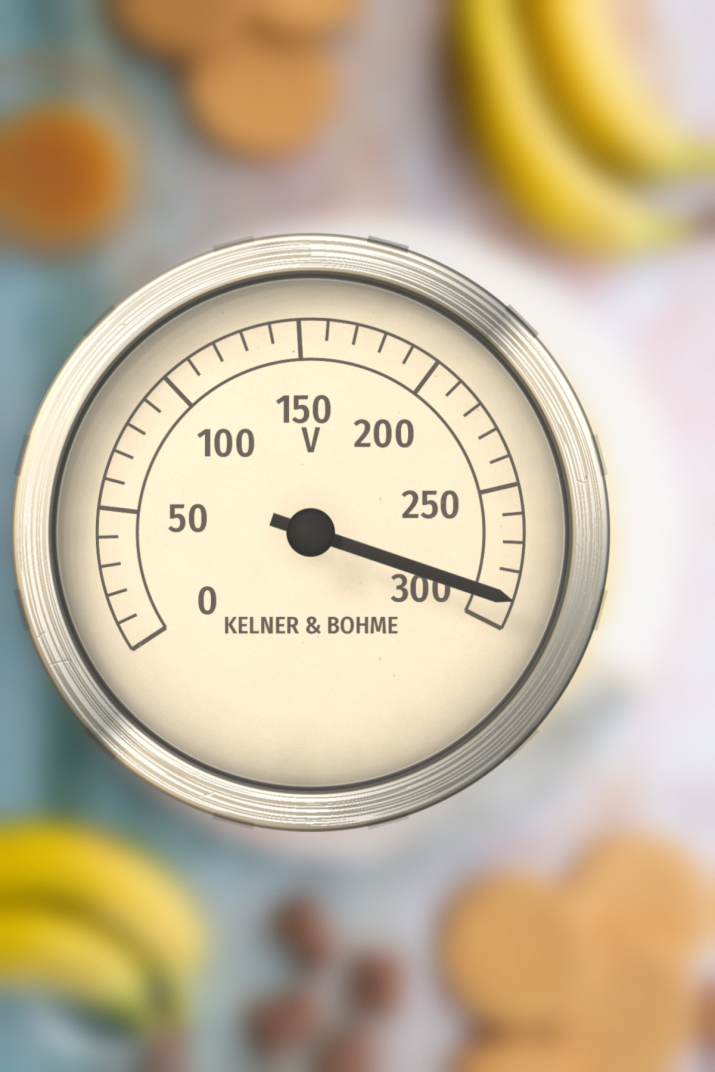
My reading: {"value": 290, "unit": "V"}
